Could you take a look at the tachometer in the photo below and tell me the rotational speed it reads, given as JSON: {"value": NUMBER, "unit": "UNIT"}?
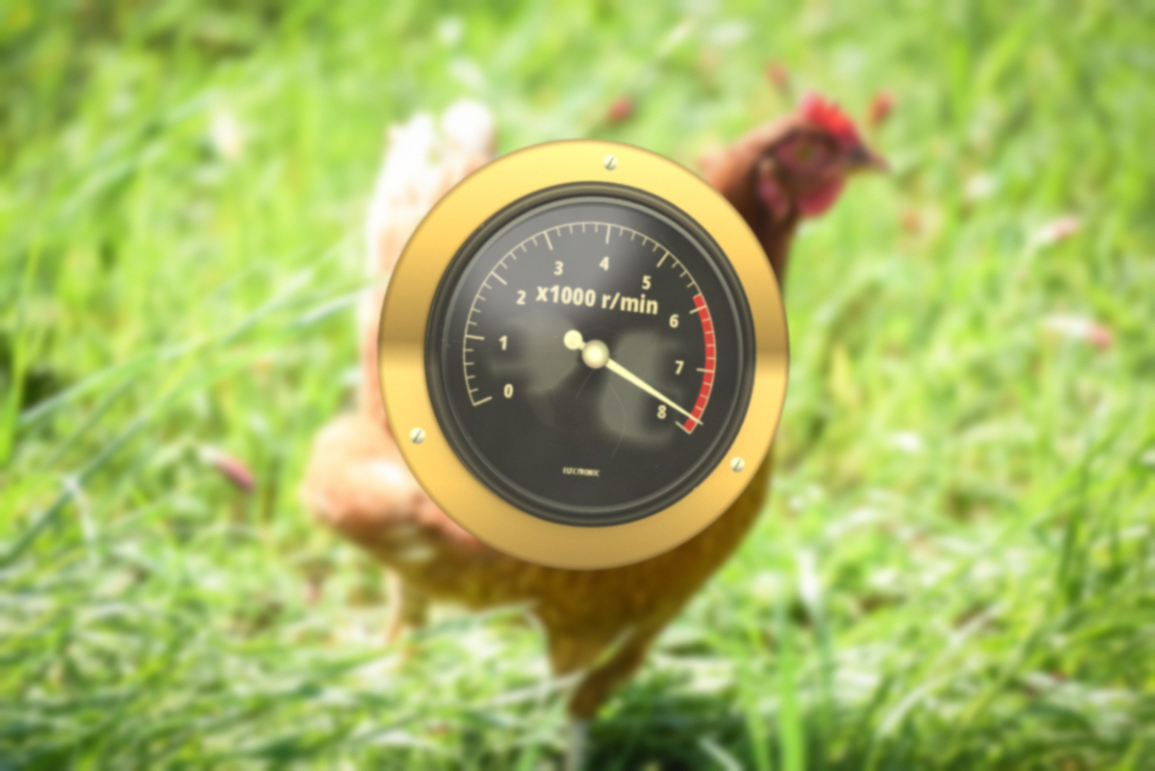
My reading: {"value": 7800, "unit": "rpm"}
